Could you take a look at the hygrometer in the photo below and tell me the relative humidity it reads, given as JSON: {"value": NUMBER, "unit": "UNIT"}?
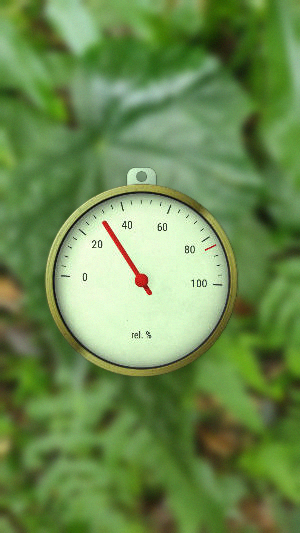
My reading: {"value": 30, "unit": "%"}
